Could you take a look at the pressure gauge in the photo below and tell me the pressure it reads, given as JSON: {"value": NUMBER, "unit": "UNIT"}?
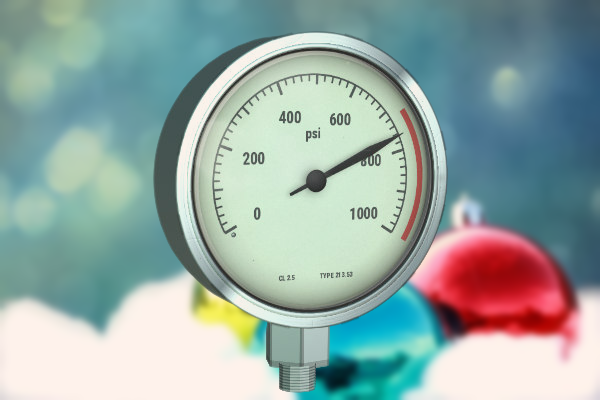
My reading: {"value": 760, "unit": "psi"}
